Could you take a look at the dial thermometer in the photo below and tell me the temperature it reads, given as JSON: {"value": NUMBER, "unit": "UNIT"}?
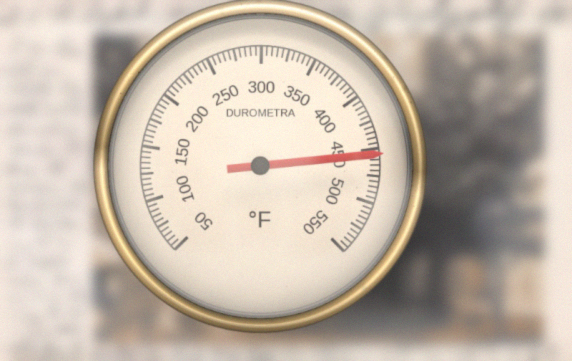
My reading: {"value": 455, "unit": "°F"}
